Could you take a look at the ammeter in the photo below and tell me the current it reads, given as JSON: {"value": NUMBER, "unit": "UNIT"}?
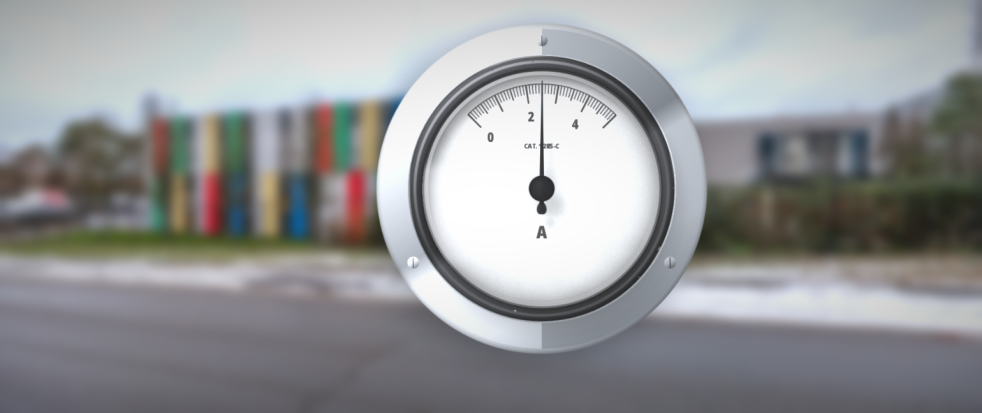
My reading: {"value": 2.5, "unit": "A"}
